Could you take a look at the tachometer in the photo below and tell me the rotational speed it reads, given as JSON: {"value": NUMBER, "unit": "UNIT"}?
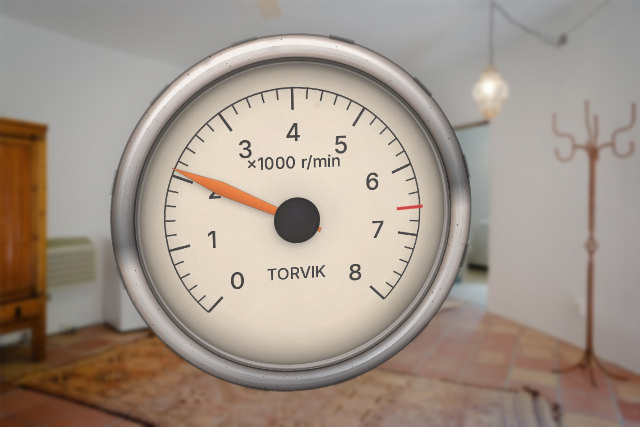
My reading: {"value": 2100, "unit": "rpm"}
